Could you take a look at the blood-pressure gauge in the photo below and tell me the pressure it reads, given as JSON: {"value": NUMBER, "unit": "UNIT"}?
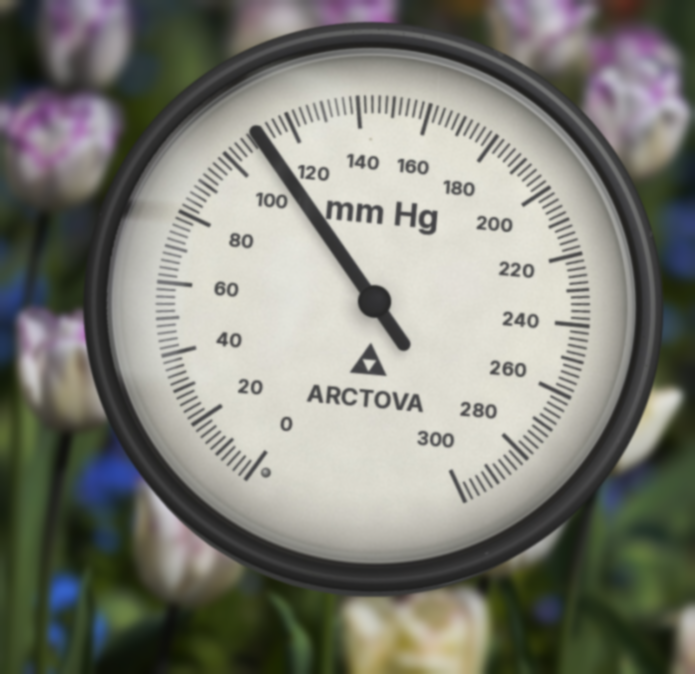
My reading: {"value": 110, "unit": "mmHg"}
